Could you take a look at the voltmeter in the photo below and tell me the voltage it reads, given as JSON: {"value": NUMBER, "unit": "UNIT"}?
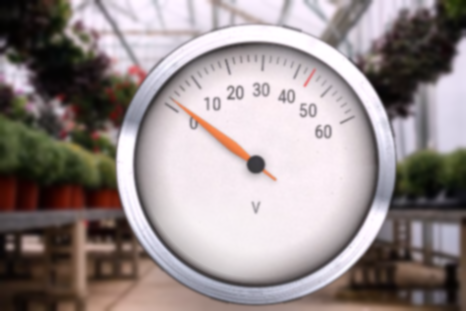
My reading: {"value": 2, "unit": "V"}
